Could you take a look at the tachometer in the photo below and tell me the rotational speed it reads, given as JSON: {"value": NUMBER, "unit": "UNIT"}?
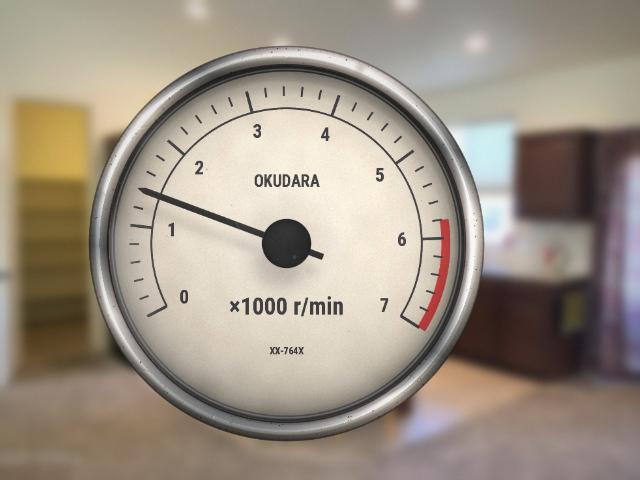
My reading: {"value": 1400, "unit": "rpm"}
